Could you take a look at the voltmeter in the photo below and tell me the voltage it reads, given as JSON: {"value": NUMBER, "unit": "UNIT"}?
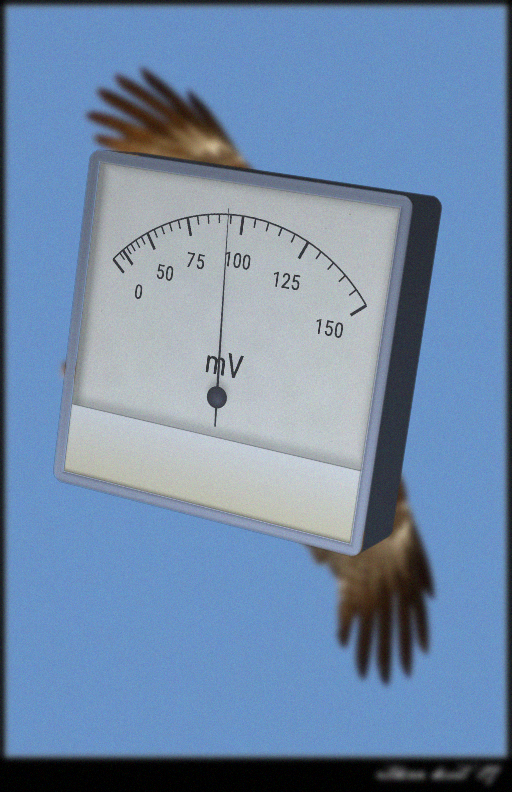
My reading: {"value": 95, "unit": "mV"}
